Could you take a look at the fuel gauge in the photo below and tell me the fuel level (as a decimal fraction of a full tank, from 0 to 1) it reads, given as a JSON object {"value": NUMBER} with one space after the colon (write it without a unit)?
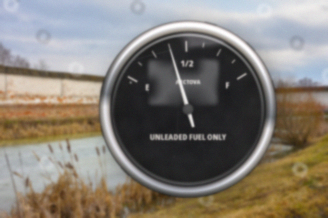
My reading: {"value": 0.375}
